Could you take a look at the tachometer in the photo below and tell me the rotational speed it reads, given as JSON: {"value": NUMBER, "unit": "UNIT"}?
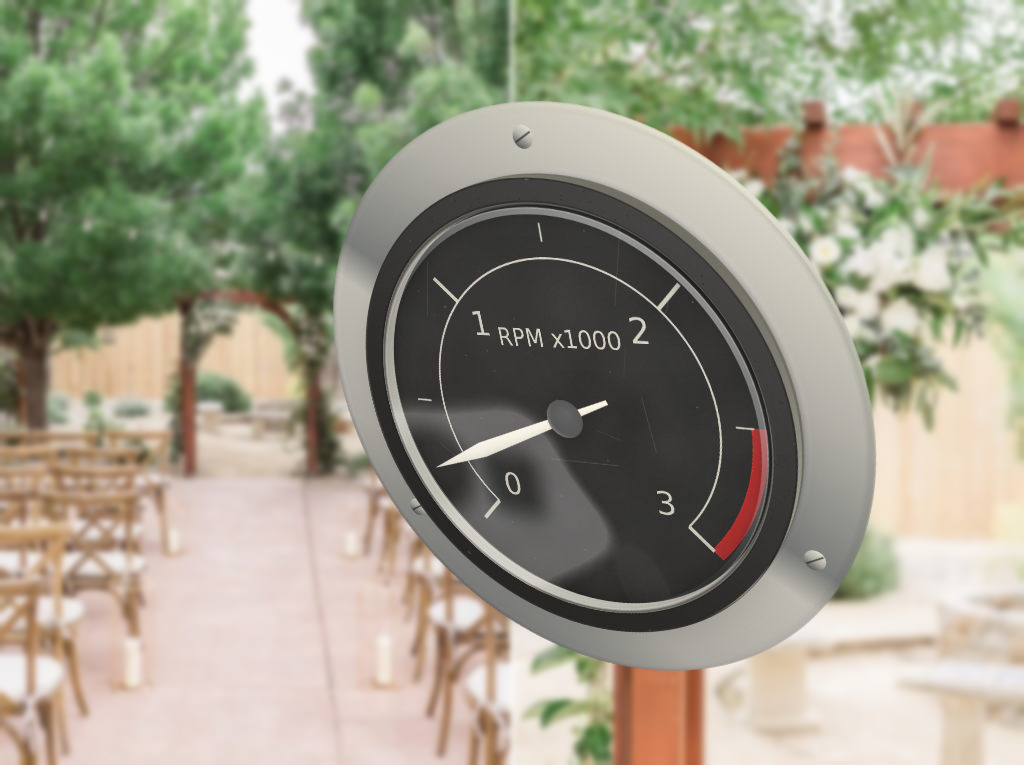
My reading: {"value": 250, "unit": "rpm"}
